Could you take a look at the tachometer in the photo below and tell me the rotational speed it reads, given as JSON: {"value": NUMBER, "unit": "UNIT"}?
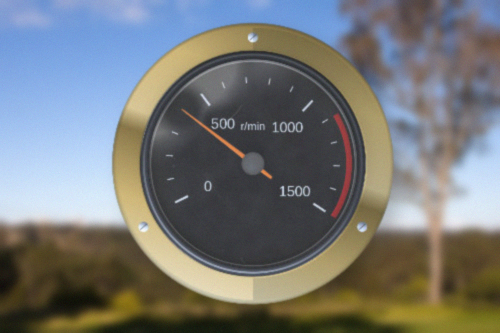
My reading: {"value": 400, "unit": "rpm"}
